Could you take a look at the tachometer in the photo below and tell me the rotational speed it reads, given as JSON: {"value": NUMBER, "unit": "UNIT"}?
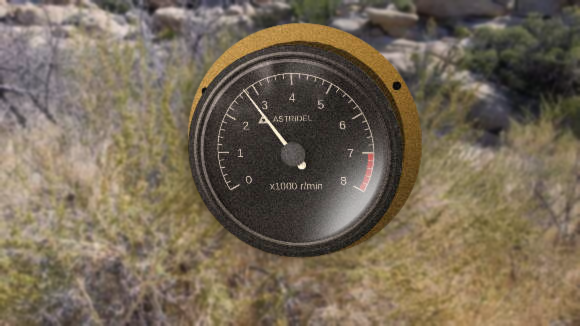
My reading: {"value": 2800, "unit": "rpm"}
